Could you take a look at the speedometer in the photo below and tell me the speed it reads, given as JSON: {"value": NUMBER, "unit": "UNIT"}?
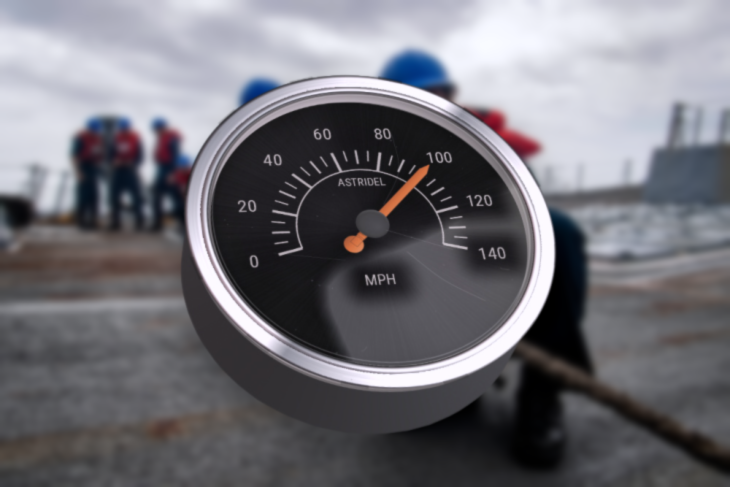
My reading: {"value": 100, "unit": "mph"}
